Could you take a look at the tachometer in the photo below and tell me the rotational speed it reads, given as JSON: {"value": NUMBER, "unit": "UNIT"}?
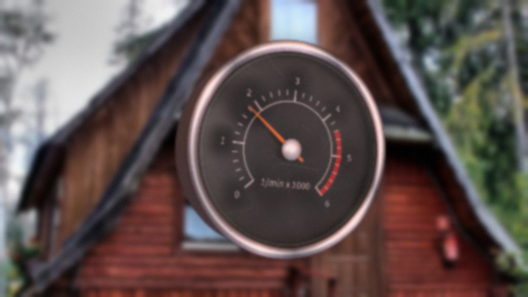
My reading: {"value": 1800, "unit": "rpm"}
